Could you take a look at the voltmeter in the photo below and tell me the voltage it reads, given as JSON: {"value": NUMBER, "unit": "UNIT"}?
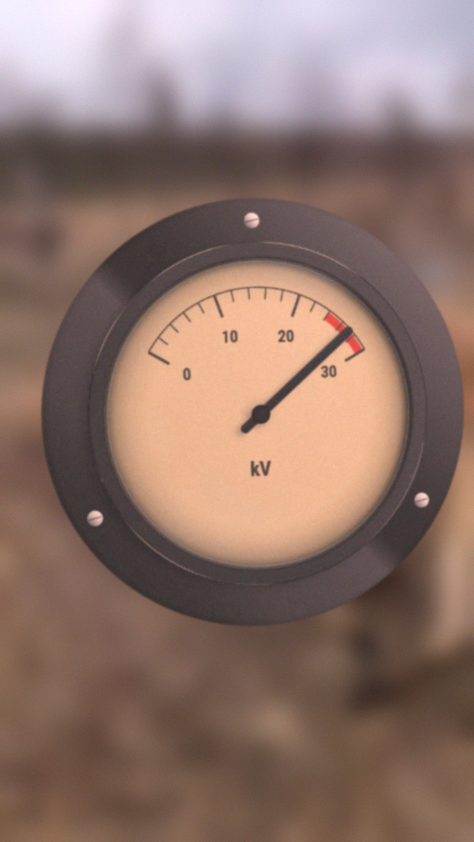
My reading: {"value": 27, "unit": "kV"}
